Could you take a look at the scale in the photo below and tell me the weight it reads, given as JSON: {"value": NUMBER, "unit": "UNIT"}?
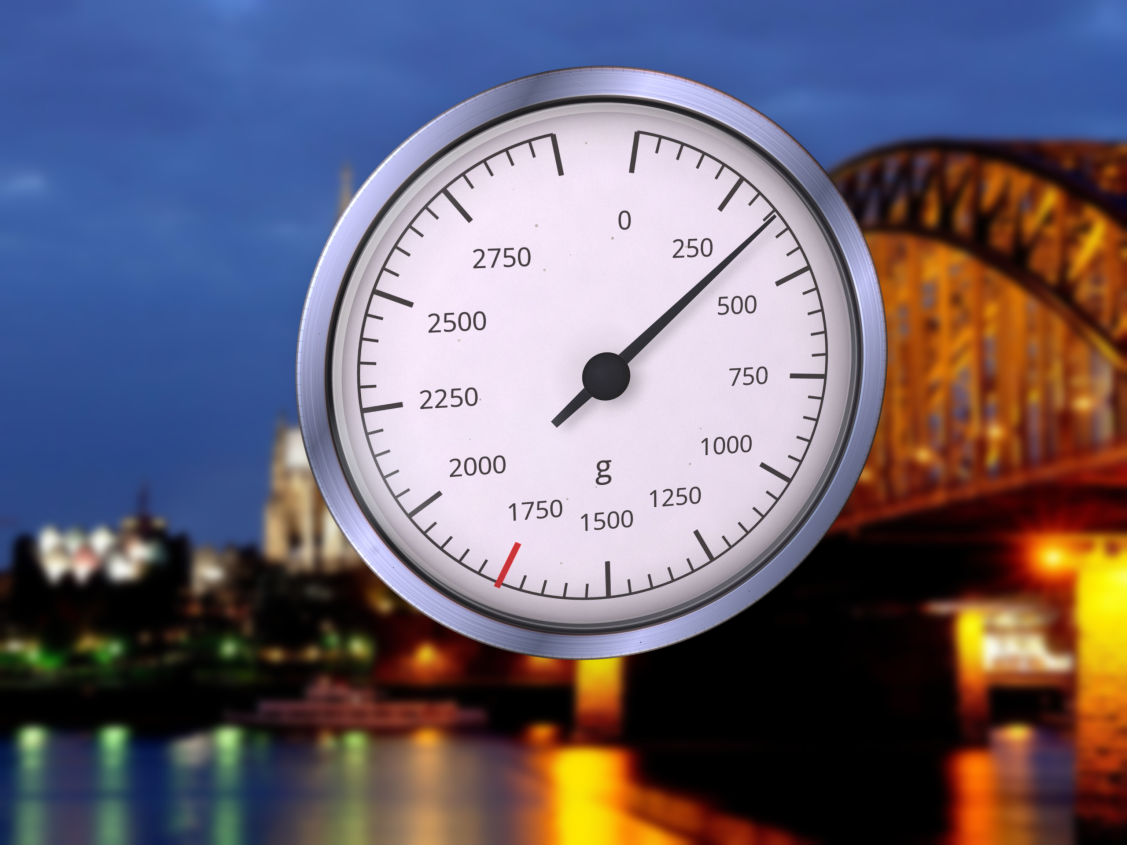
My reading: {"value": 350, "unit": "g"}
